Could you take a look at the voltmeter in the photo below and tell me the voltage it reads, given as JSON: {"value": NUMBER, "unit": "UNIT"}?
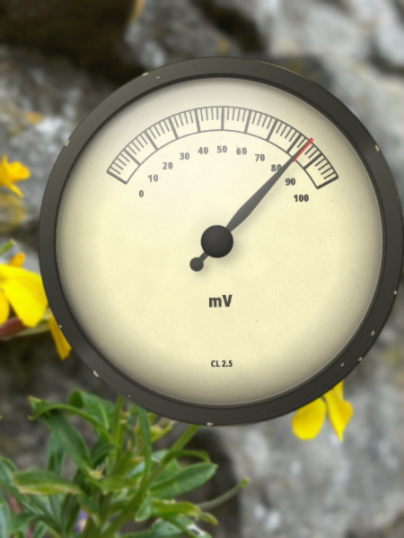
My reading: {"value": 84, "unit": "mV"}
